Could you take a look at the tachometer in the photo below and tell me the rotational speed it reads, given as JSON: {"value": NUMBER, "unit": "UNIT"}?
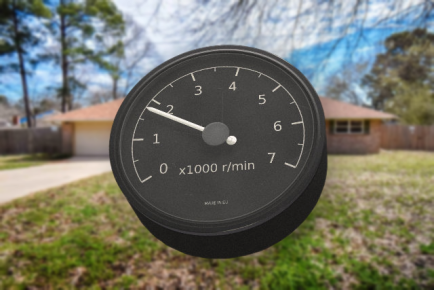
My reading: {"value": 1750, "unit": "rpm"}
